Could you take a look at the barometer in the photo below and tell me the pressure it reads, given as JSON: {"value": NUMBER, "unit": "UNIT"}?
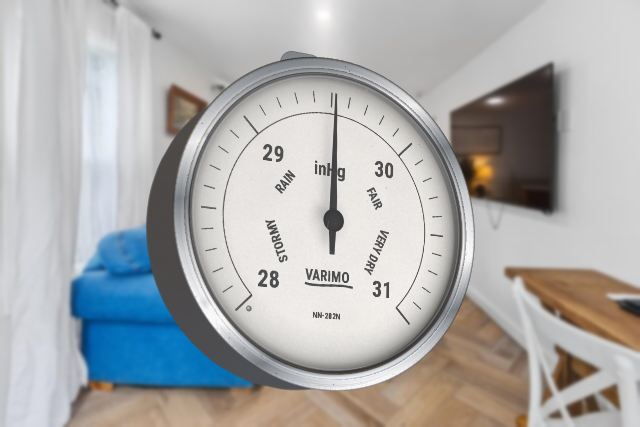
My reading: {"value": 29.5, "unit": "inHg"}
